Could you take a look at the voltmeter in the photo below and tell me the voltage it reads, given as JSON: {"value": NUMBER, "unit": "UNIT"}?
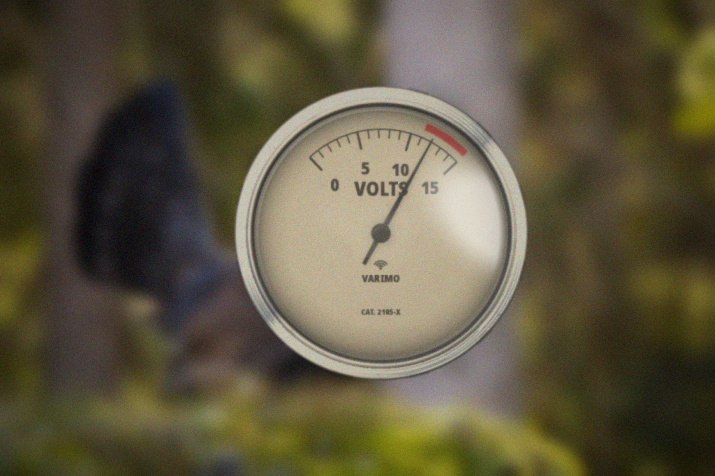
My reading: {"value": 12, "unit": "V"}
